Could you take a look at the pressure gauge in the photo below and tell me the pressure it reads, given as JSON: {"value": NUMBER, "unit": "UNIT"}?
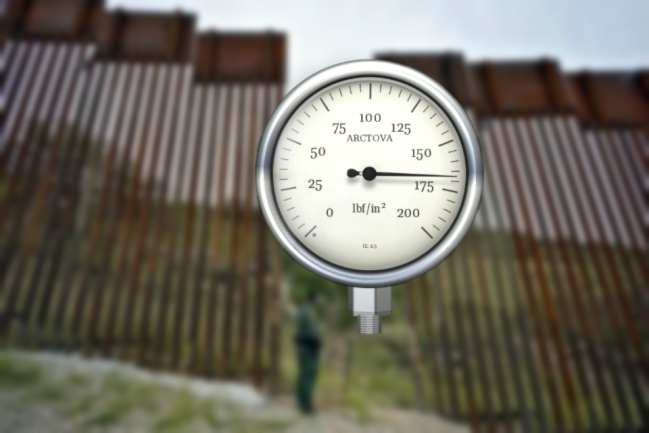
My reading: {"value": 167.5, "unit": "psi"}
